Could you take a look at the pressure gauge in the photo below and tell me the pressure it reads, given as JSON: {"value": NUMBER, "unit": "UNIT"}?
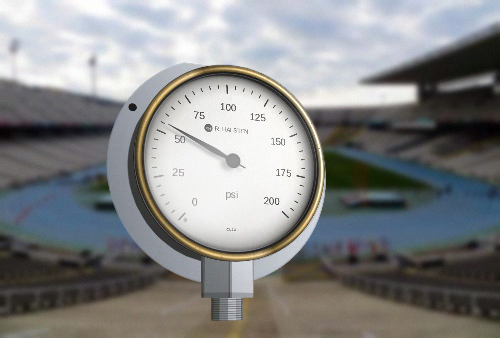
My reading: {"value": 55, "unit": "psi"}
